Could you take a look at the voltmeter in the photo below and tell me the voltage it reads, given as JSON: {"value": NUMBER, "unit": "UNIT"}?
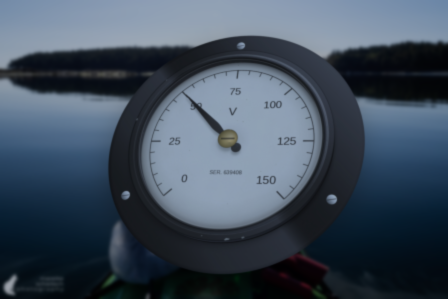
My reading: {"value": 50, "unit": "V"}
